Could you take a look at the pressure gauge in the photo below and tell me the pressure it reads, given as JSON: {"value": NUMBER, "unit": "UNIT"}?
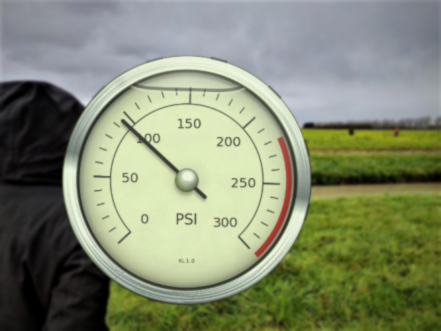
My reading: {"value": 95, "unit": "psi"}
